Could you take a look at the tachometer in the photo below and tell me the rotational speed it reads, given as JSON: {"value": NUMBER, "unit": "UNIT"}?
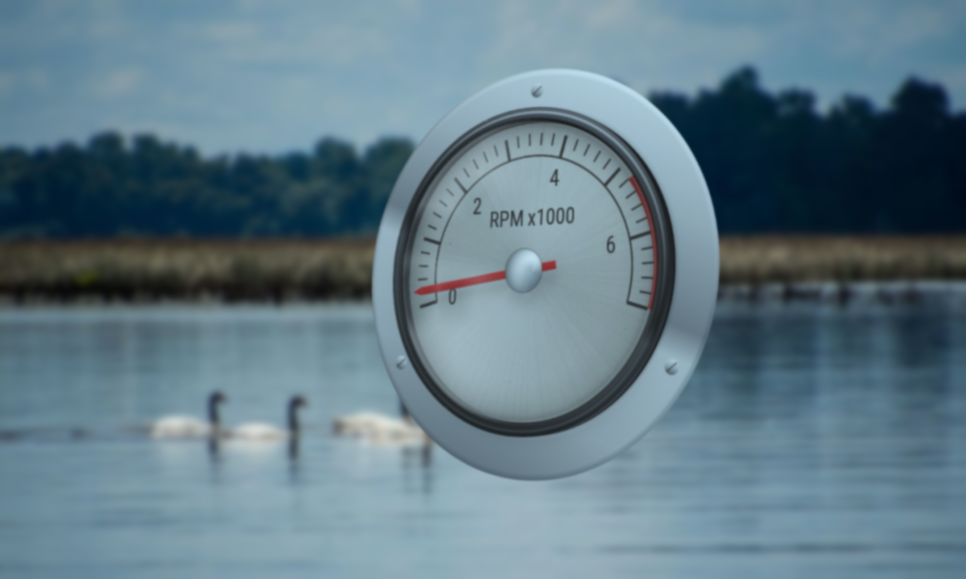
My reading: {"value": 200, "unit": "rpm"}
